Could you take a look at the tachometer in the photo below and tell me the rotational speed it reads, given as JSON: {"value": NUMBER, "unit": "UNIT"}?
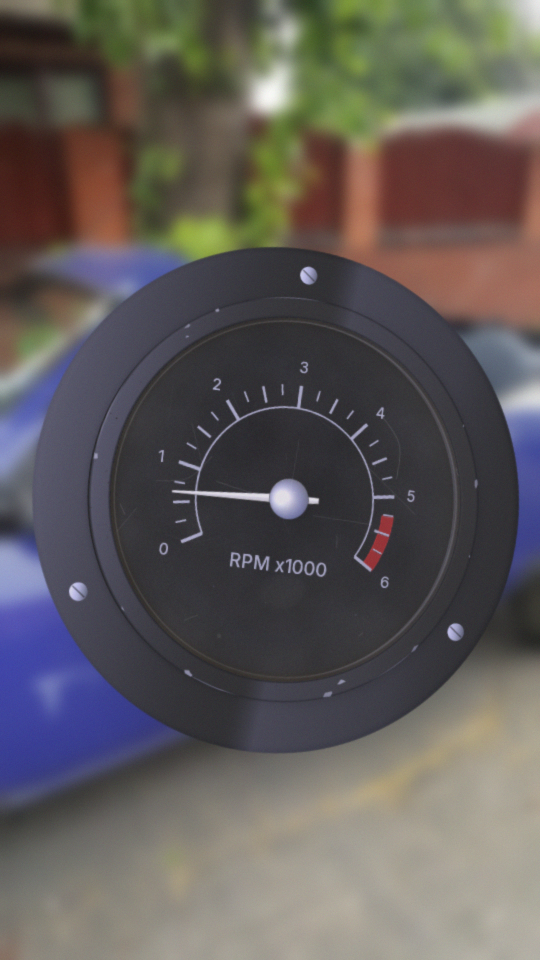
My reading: {"value": 625, "unit": "rpm"}
